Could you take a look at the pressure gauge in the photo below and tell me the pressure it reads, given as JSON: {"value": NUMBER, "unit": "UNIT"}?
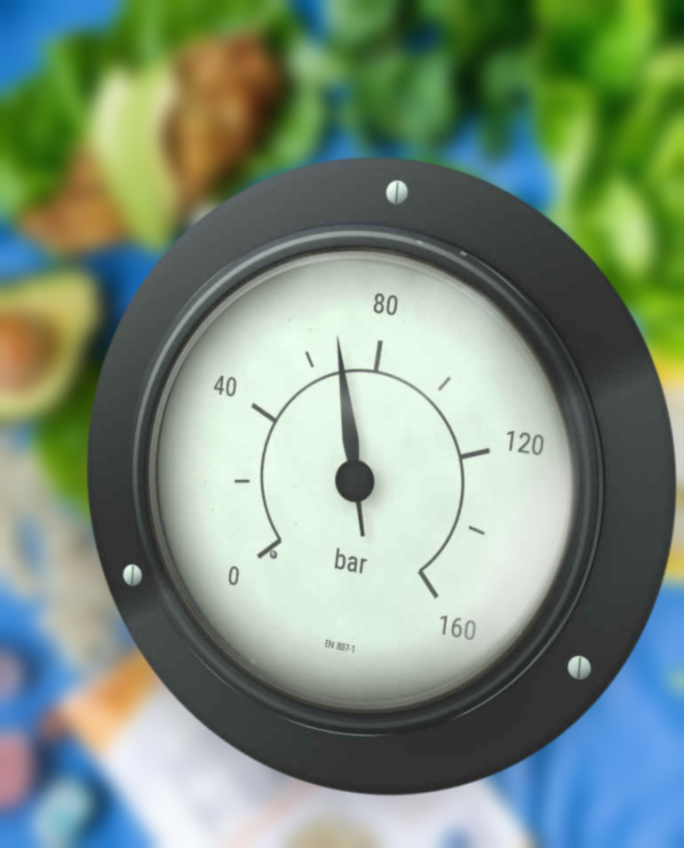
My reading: {"value": 70, "unit": "bar"}
